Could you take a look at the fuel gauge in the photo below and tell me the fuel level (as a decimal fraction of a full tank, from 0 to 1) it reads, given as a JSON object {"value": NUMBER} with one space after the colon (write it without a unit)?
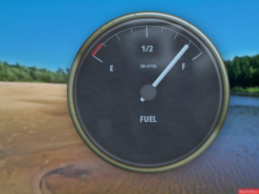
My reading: {"value": 0.875}
